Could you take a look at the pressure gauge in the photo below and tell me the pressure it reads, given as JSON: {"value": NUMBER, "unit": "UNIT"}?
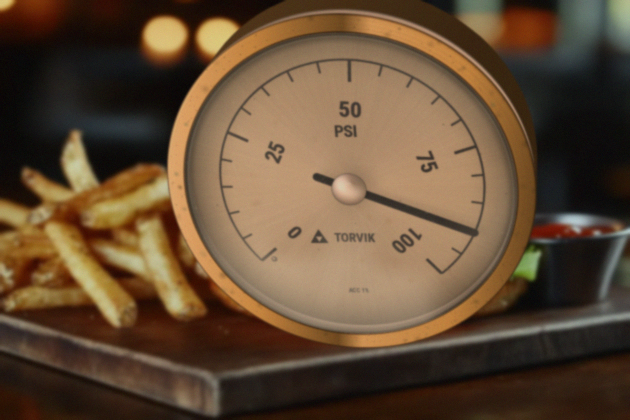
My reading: {"value": 90, "unit": "psi"}
